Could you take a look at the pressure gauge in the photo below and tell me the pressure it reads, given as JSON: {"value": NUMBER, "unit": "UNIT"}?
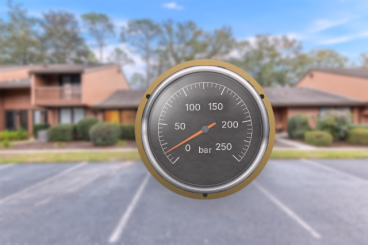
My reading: {"value": 15, "unit": "bar"}
